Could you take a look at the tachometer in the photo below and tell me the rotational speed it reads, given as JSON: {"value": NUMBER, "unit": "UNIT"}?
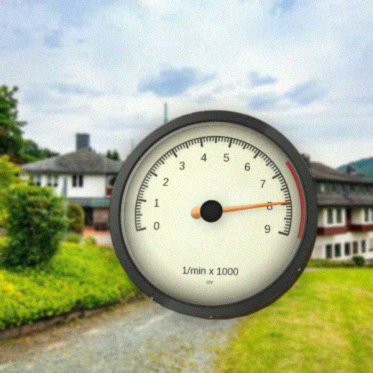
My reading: {"value": 8000, "unit": "rpm"}
